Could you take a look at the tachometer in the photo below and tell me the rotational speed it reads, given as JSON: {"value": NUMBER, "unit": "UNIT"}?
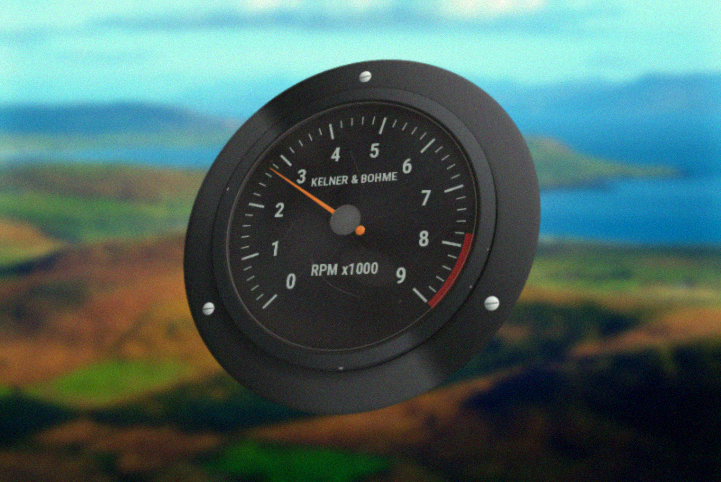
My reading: {"value": 2700, "unit": "rpm"}
